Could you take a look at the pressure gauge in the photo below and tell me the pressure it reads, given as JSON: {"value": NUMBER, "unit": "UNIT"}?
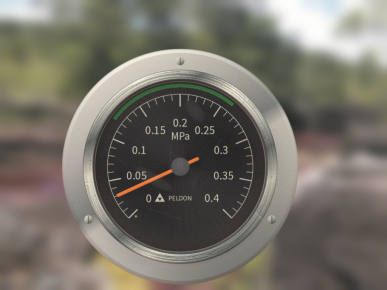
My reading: {"value": 0.03, "unit": "MPa"}
